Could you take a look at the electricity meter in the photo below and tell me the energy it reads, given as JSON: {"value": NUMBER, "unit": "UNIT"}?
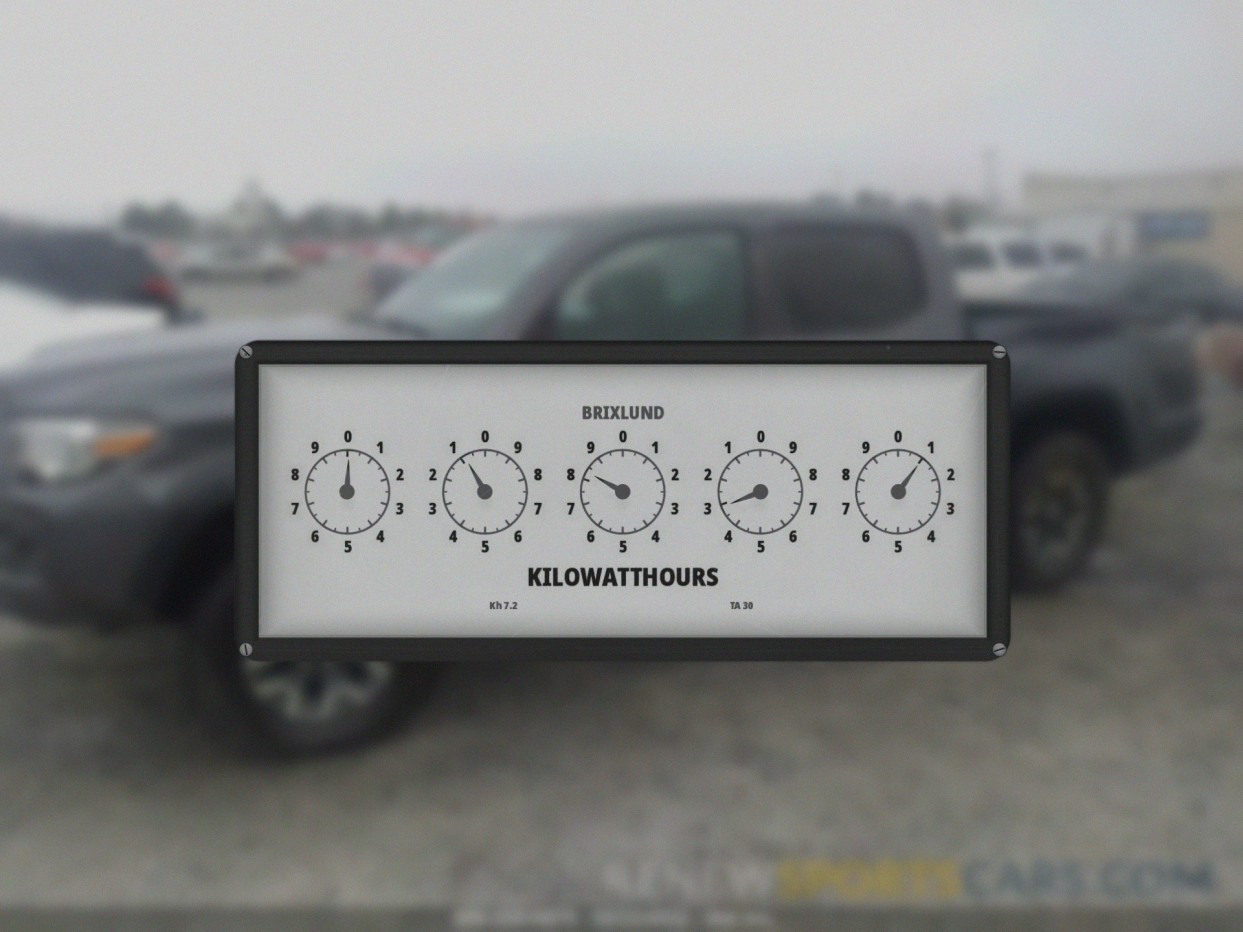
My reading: {"value": 831, "unit": "kWh"}
